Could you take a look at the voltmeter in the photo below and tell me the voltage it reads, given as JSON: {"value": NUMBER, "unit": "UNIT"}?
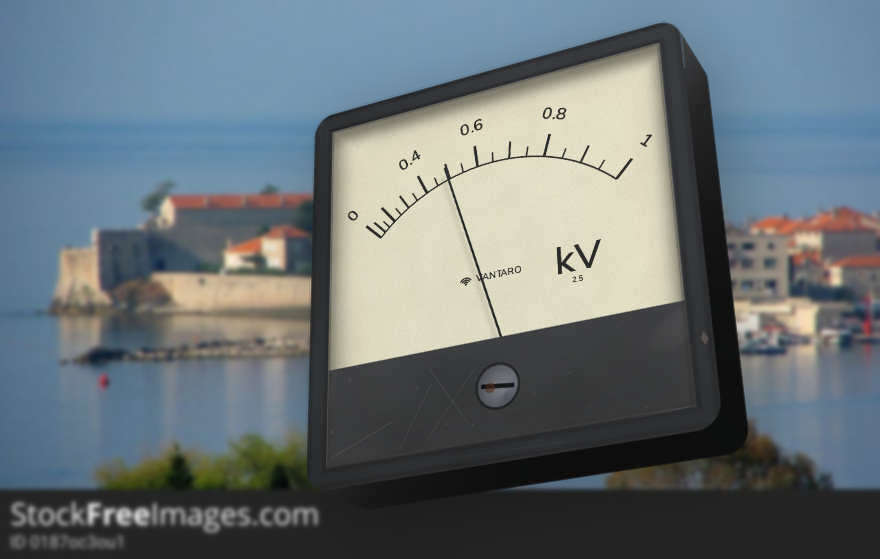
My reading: {"value": 0.5, "unit": "kV"}
